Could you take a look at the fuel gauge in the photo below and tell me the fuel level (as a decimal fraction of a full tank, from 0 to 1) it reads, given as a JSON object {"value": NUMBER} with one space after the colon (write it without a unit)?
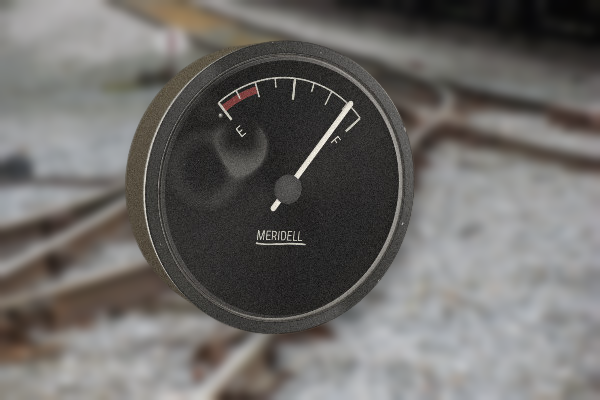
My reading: {"value": 0.875}
